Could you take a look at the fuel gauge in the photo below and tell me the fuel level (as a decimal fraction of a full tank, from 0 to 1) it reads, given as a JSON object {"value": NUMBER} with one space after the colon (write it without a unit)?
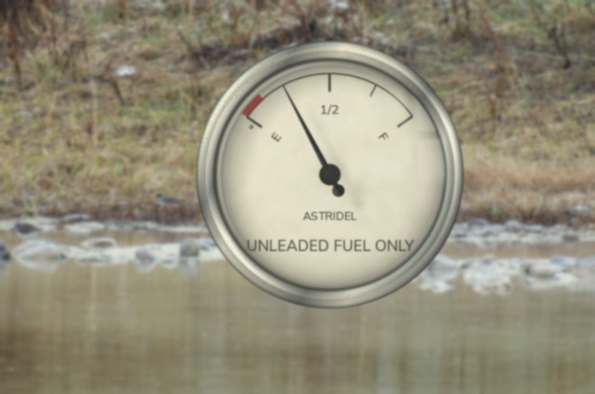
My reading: {"value": 0.25}
